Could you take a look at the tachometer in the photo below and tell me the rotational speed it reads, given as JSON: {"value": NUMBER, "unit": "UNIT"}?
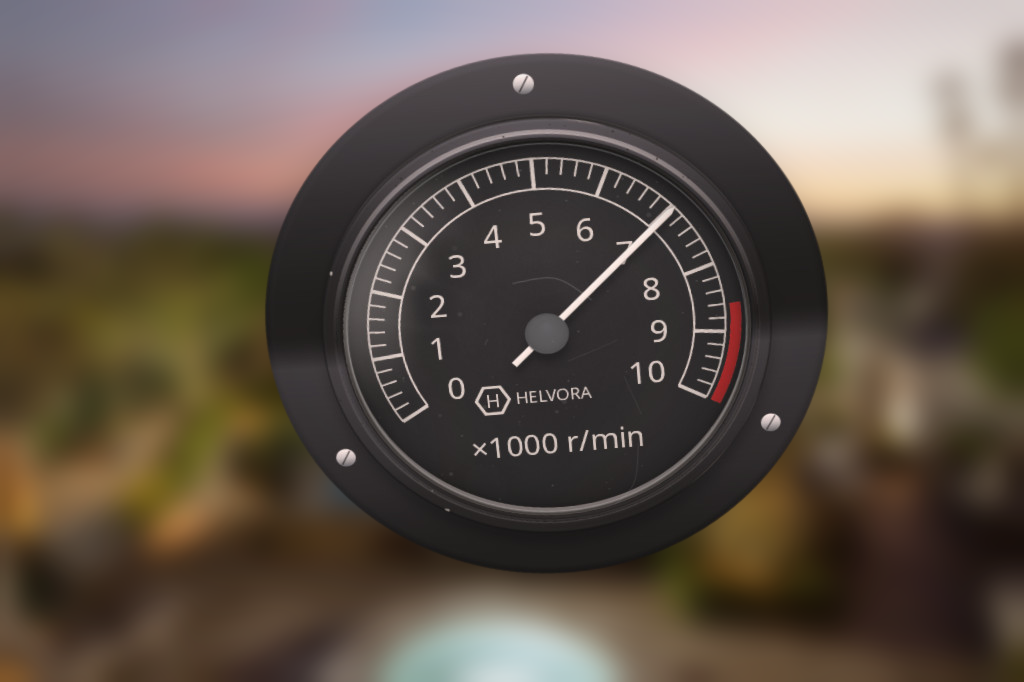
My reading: {"value": 7000, "unit": "rpm"}
